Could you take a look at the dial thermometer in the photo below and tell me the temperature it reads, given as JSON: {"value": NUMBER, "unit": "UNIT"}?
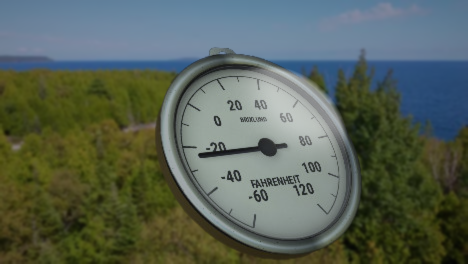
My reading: {"value": -25, "unit": "°F"}
